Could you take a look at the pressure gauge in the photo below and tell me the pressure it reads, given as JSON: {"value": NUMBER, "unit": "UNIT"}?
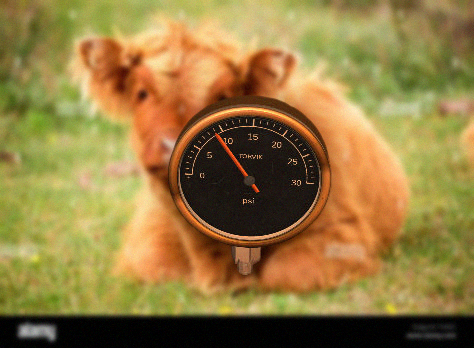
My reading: {"value": 9, "unit": "psi"}
